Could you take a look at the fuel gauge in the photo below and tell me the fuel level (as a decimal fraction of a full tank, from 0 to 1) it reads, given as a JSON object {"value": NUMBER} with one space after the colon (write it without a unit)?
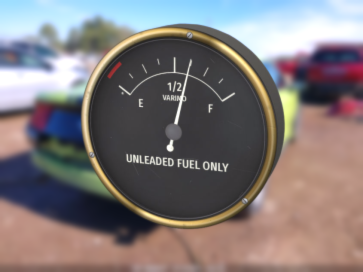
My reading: {"value": 0.625}
